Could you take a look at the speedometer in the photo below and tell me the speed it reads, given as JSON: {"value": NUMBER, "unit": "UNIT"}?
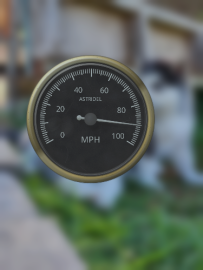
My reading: {"value": 90, "unit": "mph"}
